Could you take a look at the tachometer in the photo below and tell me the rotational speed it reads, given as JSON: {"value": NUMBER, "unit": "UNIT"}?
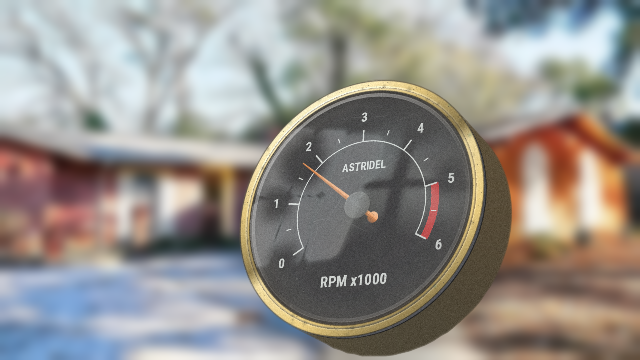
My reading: {"value": 1750, "unit": "rpm"}
